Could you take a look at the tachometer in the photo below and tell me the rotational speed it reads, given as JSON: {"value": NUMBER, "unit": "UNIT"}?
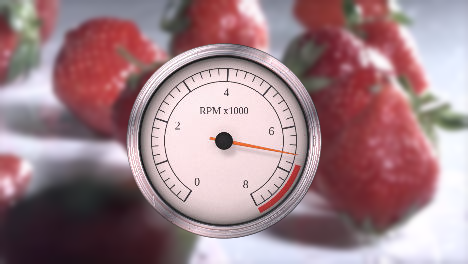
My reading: {"value": 6600, "unit": "rpm"}
